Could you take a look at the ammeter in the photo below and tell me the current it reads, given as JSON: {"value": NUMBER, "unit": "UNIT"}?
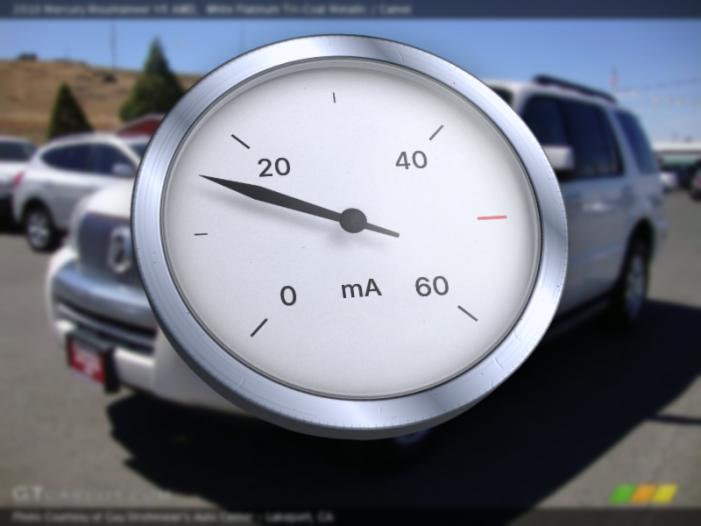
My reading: {"value": 15, "unit": "mA"}
